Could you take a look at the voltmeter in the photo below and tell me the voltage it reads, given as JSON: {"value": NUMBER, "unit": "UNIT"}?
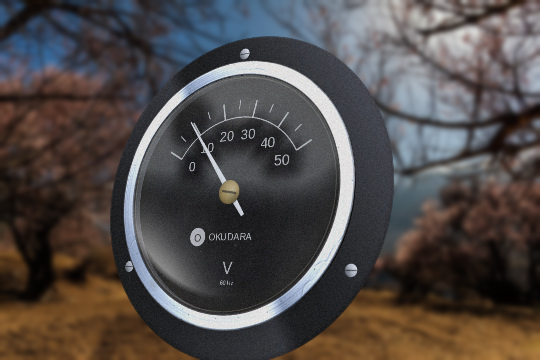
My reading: {"value": 10, "unit": "V"}
